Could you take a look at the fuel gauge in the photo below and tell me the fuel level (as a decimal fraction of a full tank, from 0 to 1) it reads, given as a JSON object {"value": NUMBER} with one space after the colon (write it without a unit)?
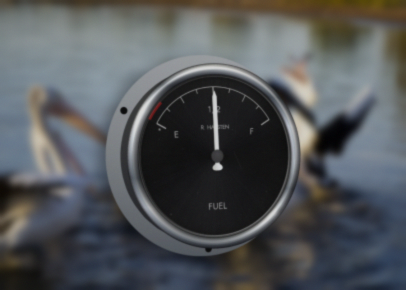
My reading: {"value": 0.5}
